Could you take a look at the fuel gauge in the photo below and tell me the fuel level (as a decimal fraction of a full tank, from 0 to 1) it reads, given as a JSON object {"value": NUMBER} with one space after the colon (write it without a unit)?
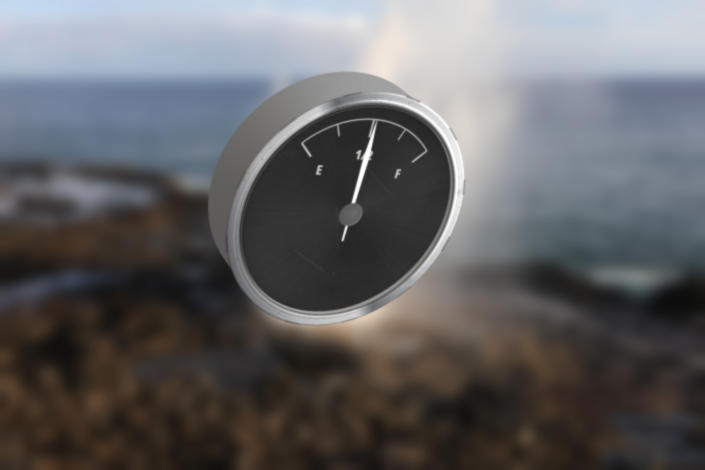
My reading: {"value": 0.5}
